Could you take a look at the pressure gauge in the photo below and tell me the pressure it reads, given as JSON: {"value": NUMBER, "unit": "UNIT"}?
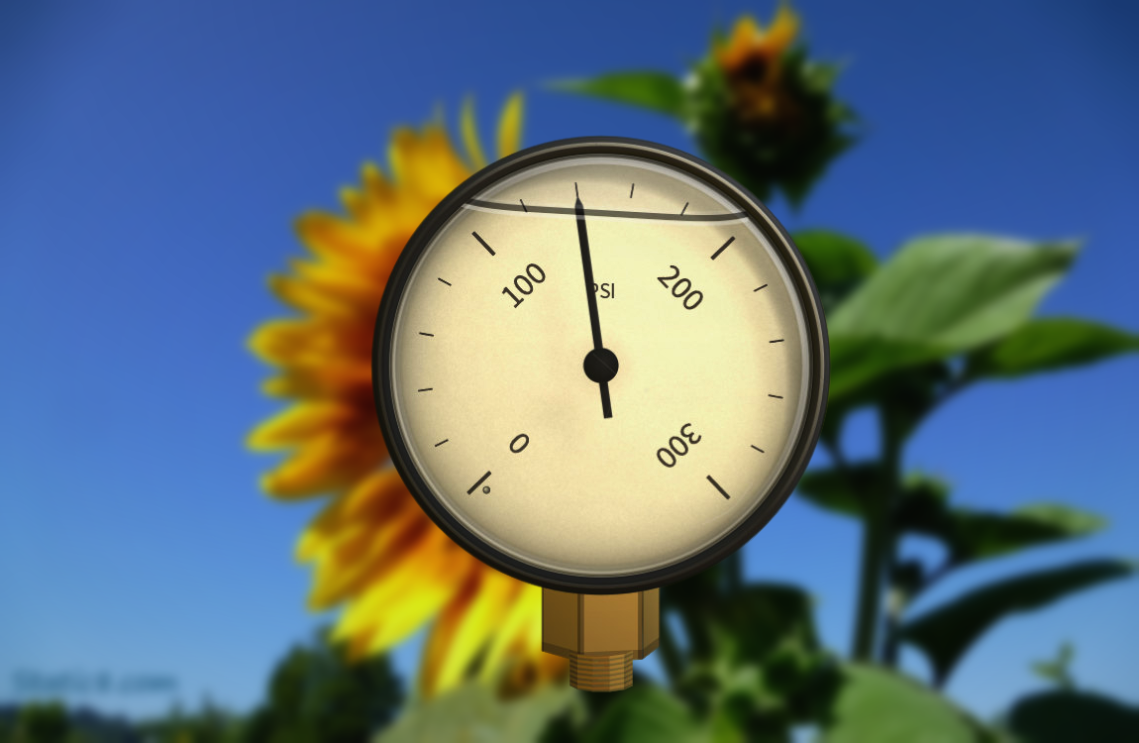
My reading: {"value": 140, "unit": "psi"}
